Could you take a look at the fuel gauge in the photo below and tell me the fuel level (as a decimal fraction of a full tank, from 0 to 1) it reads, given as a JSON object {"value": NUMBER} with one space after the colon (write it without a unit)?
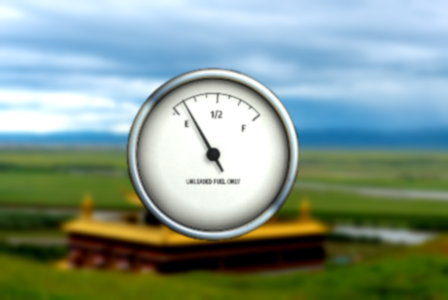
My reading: {"value": 0.125}
